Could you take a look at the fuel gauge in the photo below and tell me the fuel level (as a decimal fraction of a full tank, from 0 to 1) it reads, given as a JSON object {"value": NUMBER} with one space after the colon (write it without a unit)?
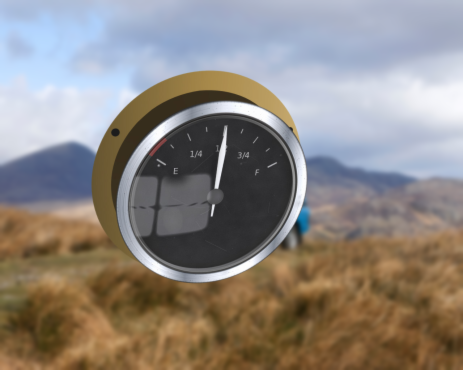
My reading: {"value": 0.5}
